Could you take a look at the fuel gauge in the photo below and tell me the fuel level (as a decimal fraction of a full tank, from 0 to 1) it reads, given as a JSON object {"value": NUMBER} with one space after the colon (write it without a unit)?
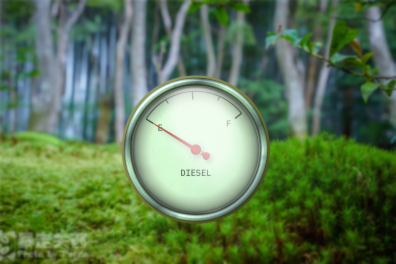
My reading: {"value": 0}
